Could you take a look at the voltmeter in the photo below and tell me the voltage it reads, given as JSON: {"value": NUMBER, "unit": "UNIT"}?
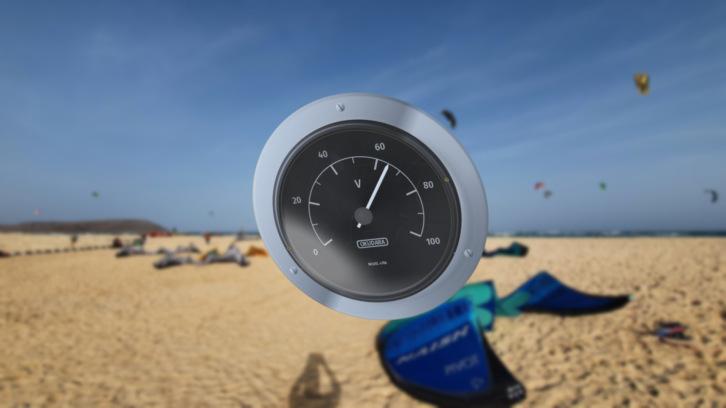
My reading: {"value": 65, "unit": "V"}
